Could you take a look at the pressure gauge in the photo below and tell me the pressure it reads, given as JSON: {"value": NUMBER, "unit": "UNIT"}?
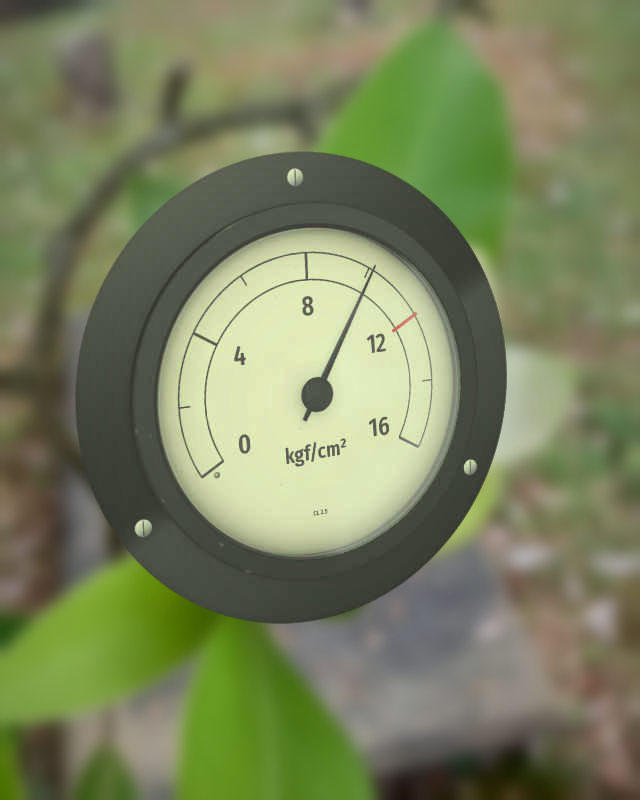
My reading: {"value": 10, "unit": "kg/cm²"}
